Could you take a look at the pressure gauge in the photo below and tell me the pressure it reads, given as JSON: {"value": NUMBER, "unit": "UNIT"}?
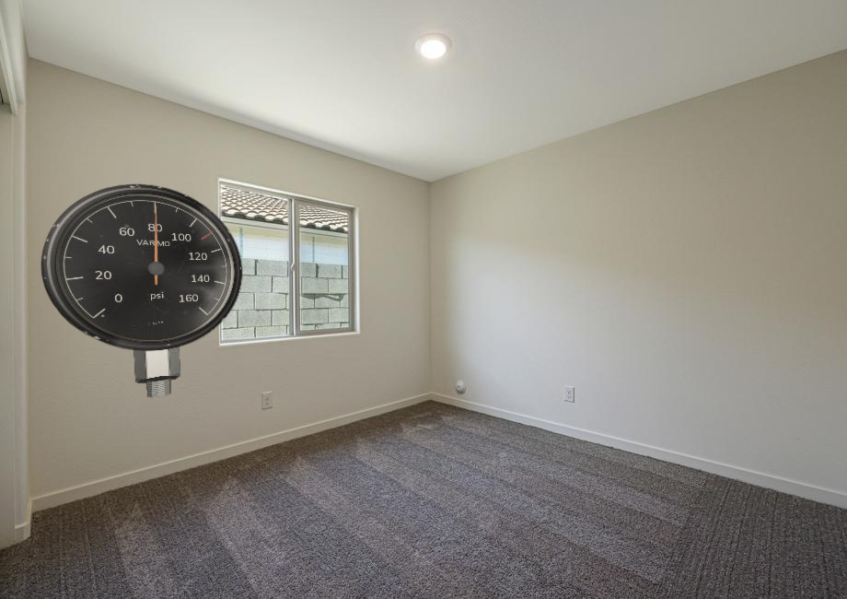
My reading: {"value": 80, "unit": "psi"}
